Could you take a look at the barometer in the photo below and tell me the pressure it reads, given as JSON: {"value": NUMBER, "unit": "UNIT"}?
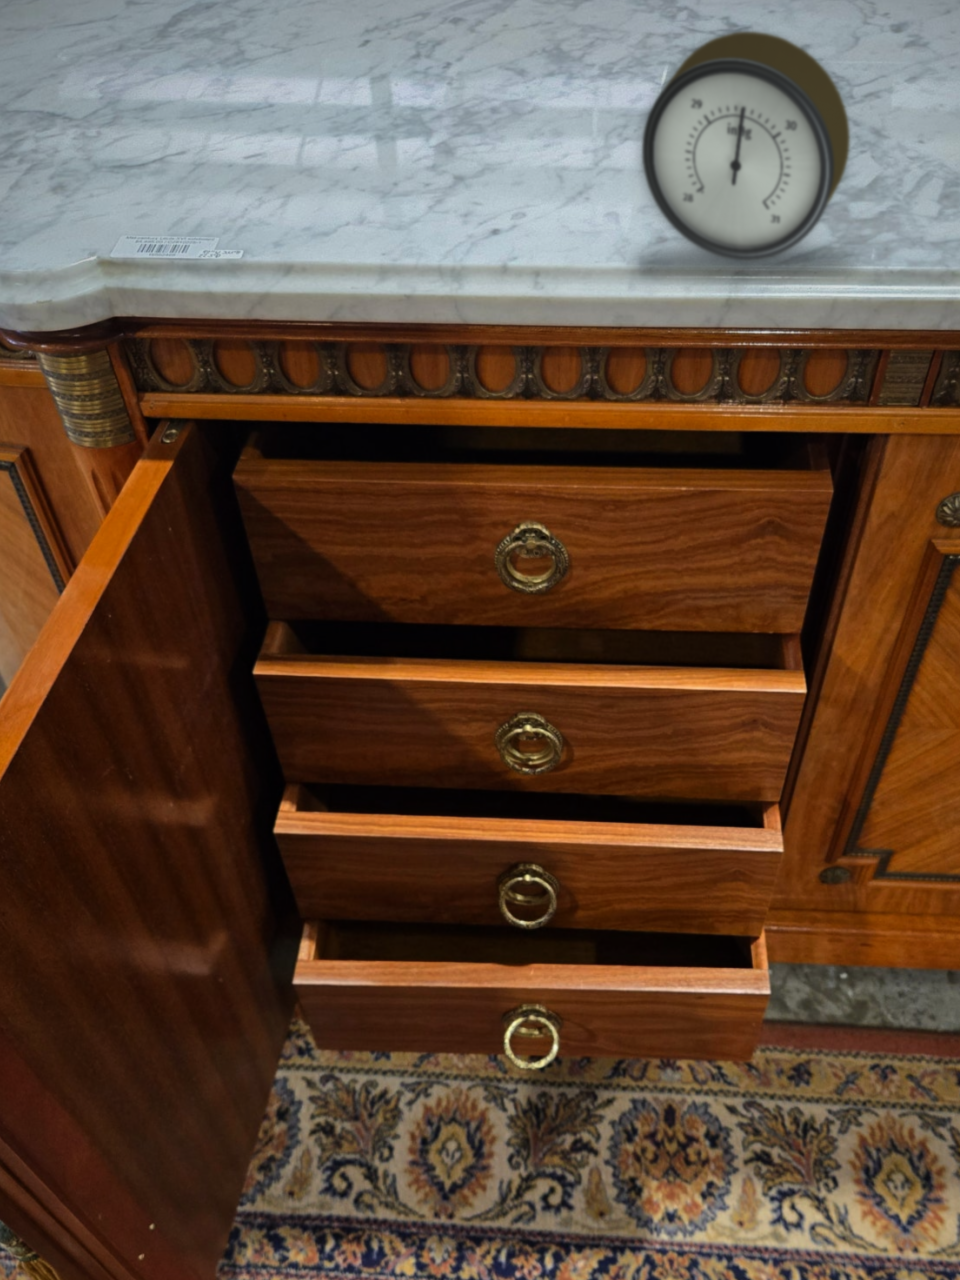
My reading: {"value": 29.5, "unit": "inHg"}
